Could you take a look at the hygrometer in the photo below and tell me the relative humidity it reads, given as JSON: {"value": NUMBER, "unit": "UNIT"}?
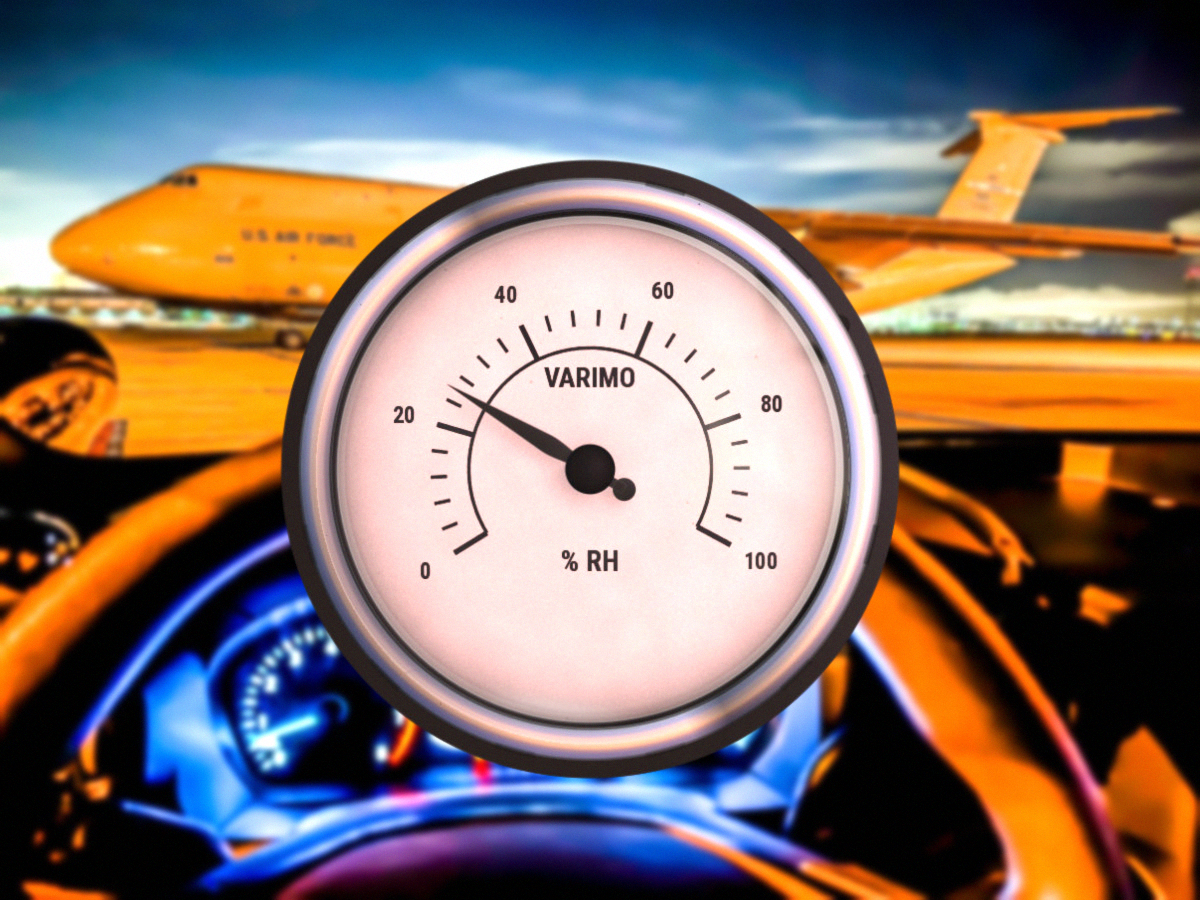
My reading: {"value": 26, "unit": "%"}
